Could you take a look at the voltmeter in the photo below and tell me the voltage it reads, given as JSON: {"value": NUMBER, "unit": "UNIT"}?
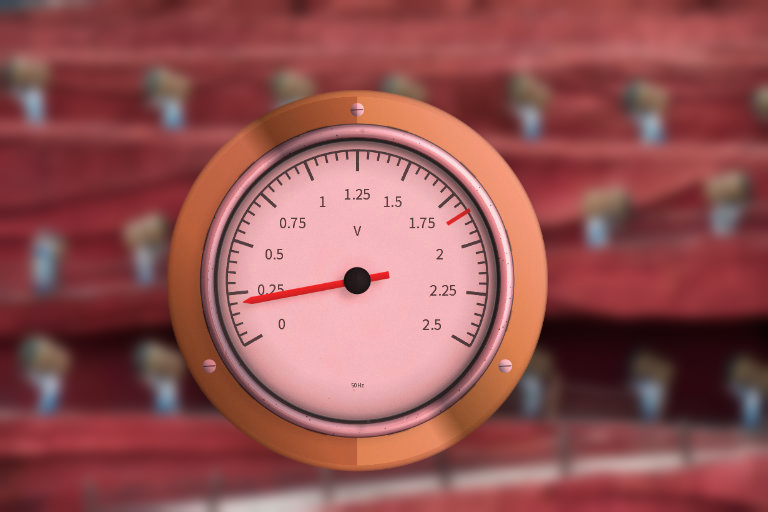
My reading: {"value": 0.2, "unit": "V"}
